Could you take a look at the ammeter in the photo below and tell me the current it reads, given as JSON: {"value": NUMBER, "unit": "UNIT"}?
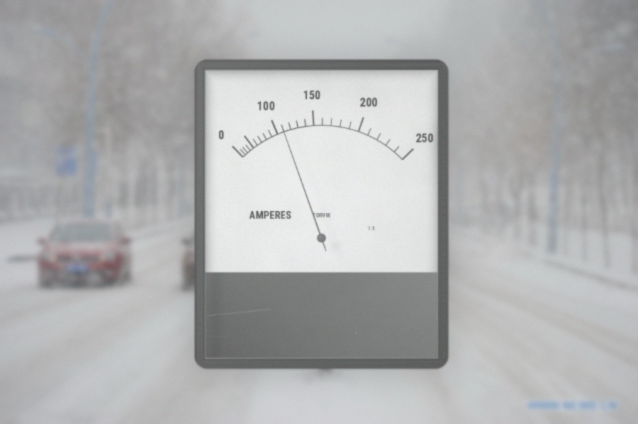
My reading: {"value": 110, "unit": "A"}
